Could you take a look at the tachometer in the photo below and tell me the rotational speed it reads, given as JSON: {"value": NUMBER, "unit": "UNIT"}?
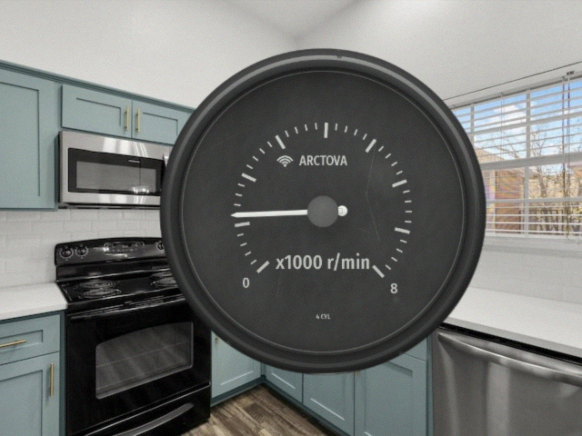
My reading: {"value": 1200, "unit": "rpm"}
